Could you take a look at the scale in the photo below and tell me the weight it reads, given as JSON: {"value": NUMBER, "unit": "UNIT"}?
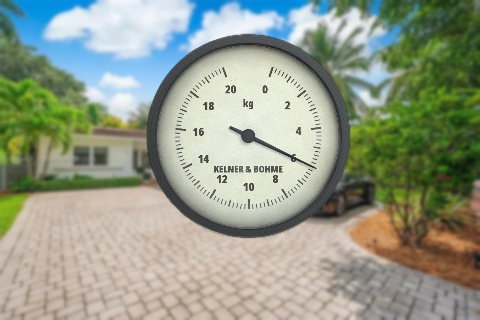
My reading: {"value": 6, "unit": "kg"}
